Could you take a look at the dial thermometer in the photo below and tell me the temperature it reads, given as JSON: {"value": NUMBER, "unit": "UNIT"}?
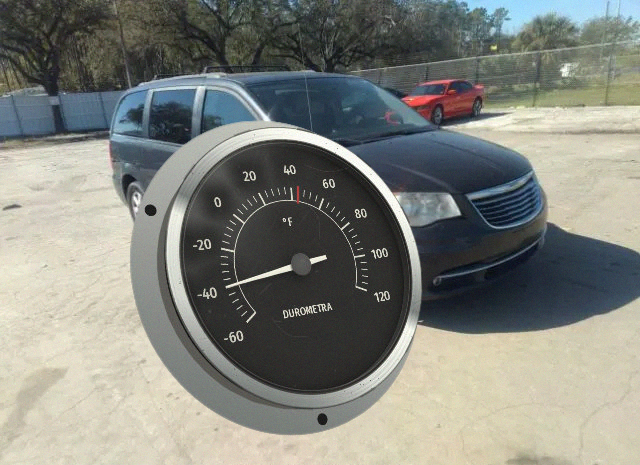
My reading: {"value": -40, "unit": "°F"}
